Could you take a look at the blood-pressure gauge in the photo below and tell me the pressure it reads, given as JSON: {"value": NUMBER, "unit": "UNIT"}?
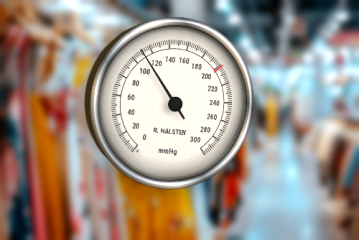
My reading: {"value": 110, "unit": "mmHg"}
